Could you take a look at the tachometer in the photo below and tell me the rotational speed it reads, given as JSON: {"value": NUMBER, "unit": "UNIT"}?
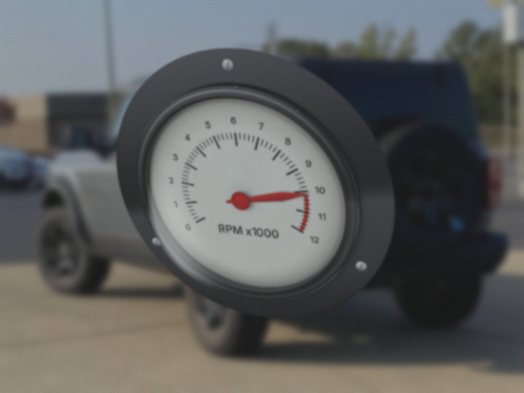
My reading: {"value": 10000, "unit": "rpm"}
